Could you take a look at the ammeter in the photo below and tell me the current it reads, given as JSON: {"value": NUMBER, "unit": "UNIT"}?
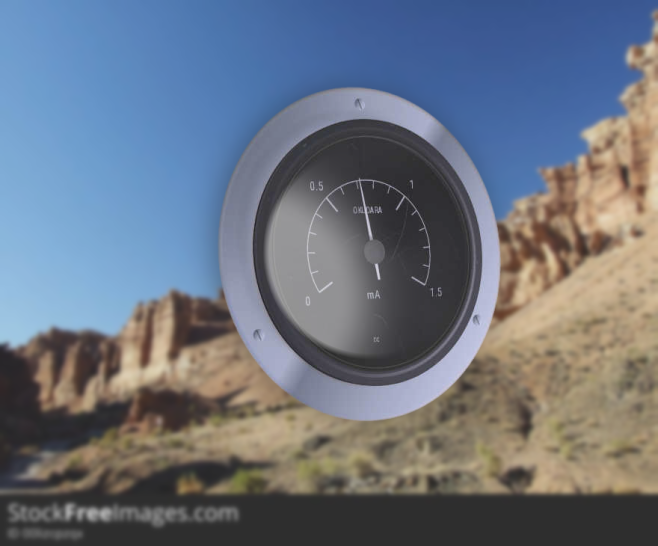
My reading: {"value": 0.7, "unit": "mA"}
